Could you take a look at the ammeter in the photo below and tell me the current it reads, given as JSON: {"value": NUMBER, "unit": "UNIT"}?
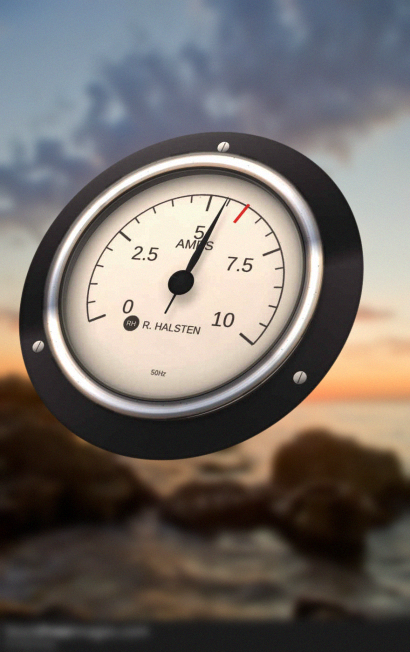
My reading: {"value": 5.5, "unit": "A"}
